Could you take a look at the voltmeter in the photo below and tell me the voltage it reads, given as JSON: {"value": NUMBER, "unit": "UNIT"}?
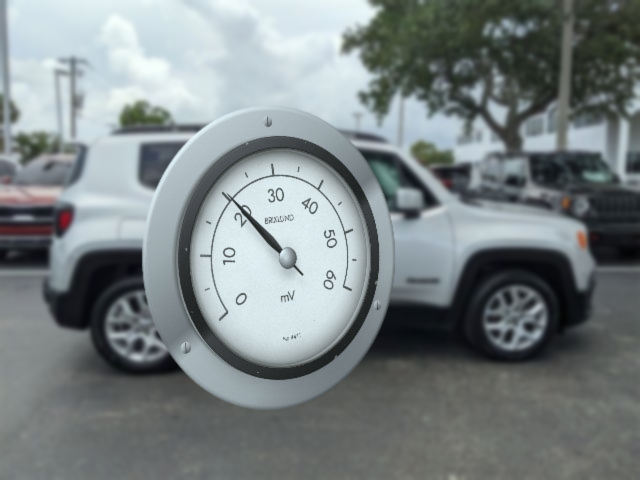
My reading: {"value": 20, "unit": "mV"}
